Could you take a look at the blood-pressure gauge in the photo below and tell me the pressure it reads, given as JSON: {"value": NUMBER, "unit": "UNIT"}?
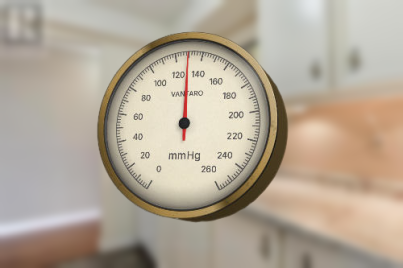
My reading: {"value": 130, "unit": "mmHg"}
